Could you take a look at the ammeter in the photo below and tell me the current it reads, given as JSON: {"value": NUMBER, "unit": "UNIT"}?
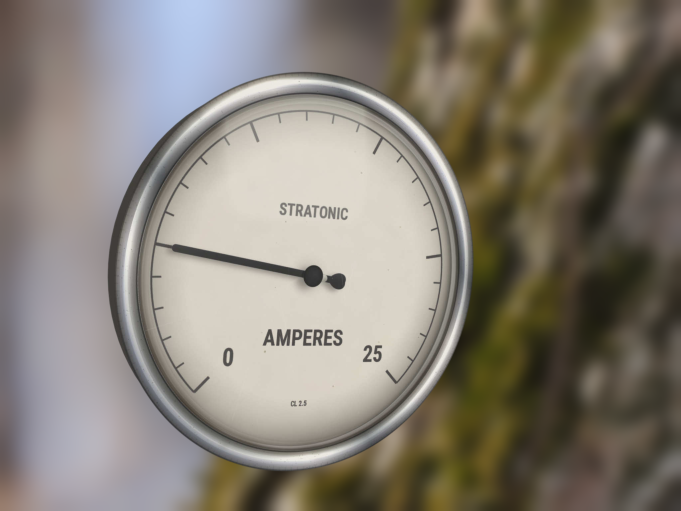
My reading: {"value": 5, "unit": "A"}
